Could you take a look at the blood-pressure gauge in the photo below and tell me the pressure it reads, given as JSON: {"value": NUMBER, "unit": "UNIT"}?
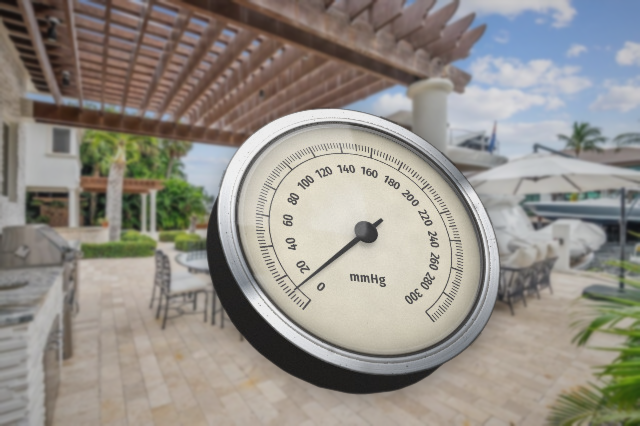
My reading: {"value": 10, "unit": "mmHg"}
